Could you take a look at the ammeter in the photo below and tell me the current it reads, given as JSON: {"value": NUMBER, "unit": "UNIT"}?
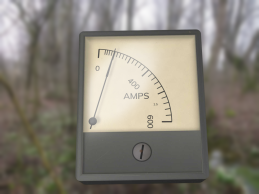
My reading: {"value": 200, "unit": "A"}
